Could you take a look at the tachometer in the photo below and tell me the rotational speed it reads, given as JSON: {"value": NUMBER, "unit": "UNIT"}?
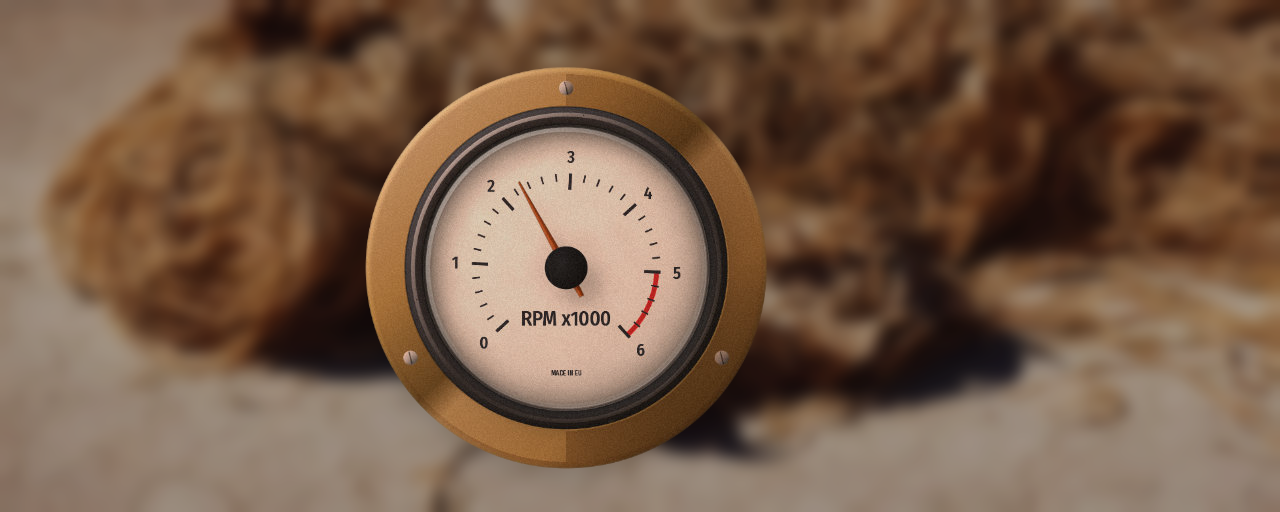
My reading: {"value": 2300, "unit": "rpm"}
